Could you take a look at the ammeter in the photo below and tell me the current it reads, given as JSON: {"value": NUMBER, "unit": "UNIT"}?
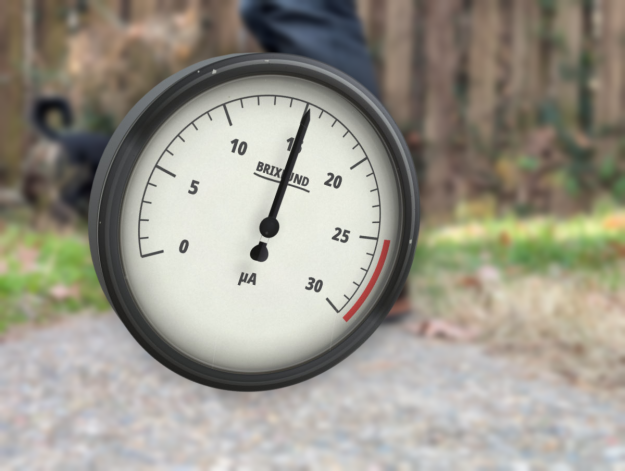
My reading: {"value": 15, "unit": "µA"}
